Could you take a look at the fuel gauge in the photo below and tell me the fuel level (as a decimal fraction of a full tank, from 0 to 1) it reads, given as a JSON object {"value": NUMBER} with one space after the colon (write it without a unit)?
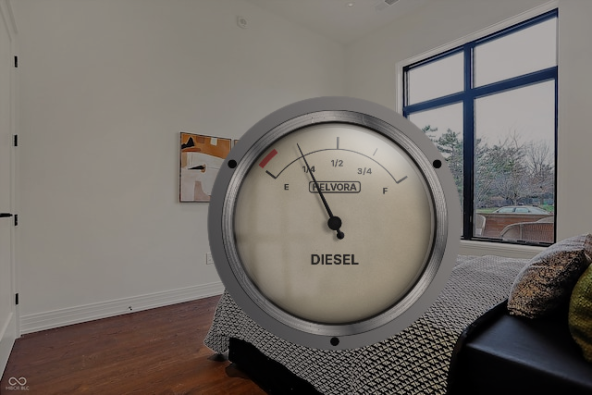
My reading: {"value": 0.25}
